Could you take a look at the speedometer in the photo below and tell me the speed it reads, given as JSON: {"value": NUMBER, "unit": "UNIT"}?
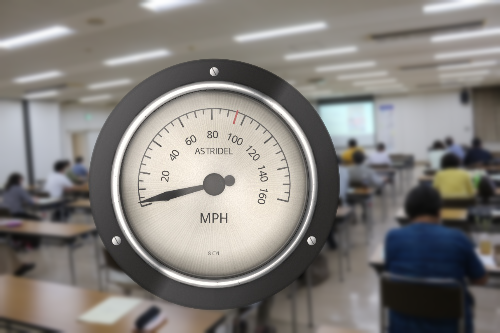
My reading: {"value": 2.5, "unit": "mph"}
